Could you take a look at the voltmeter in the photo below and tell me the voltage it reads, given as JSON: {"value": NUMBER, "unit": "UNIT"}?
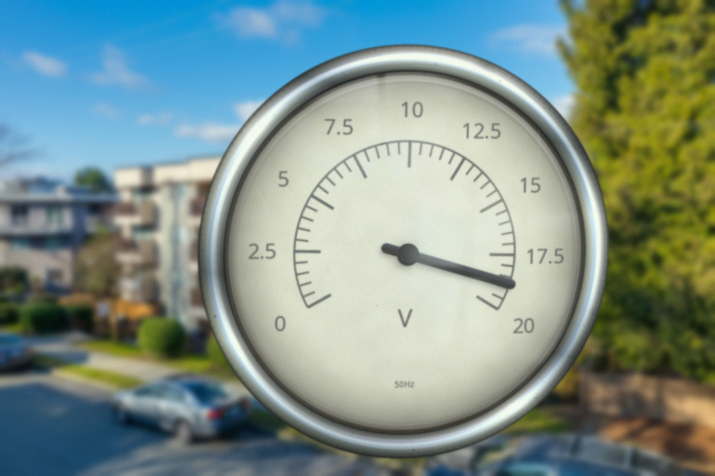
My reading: {"value": 18.75, "unit": "V"}
